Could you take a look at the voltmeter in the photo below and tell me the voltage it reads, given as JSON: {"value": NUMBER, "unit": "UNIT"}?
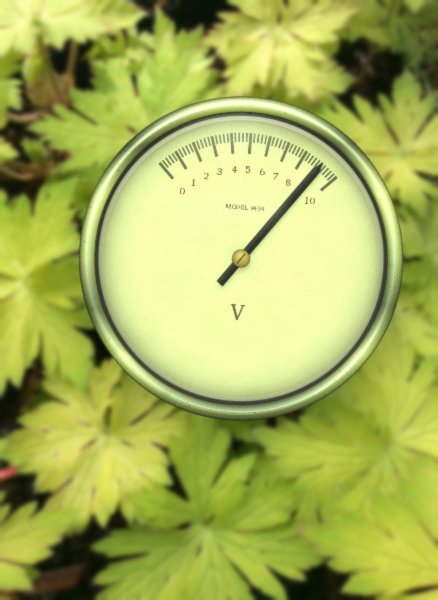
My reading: {"value": 9, "unit": "V"}
